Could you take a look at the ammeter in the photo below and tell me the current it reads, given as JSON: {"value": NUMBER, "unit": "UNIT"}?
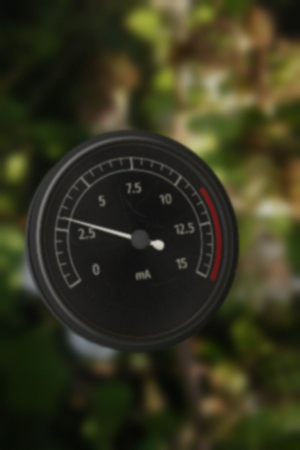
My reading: {"value": 3, "unit": "mA"}
